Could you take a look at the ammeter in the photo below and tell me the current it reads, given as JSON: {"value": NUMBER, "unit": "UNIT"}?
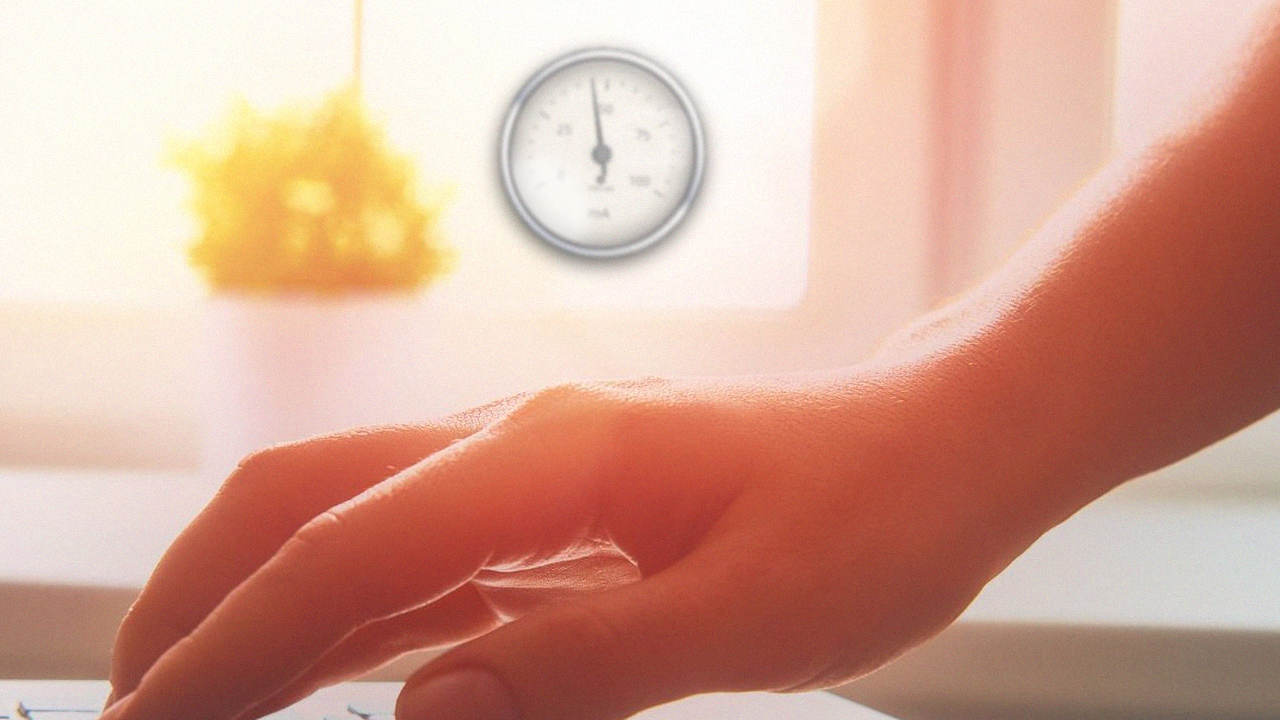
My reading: {"value": 45, "unit": "mA"}
